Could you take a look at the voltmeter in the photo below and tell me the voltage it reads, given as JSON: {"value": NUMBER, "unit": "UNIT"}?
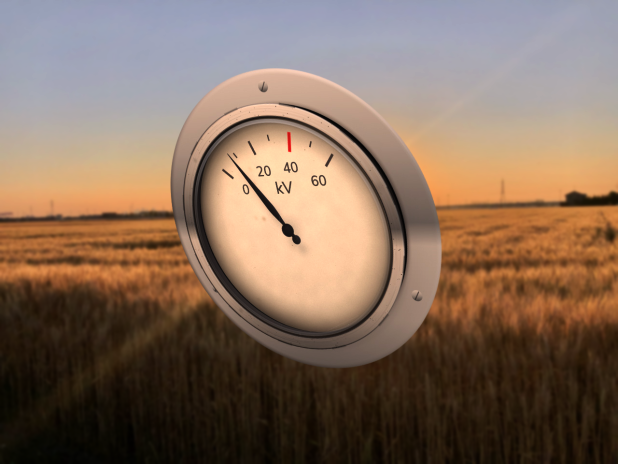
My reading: {"value": 10, "unit": "kV"}
